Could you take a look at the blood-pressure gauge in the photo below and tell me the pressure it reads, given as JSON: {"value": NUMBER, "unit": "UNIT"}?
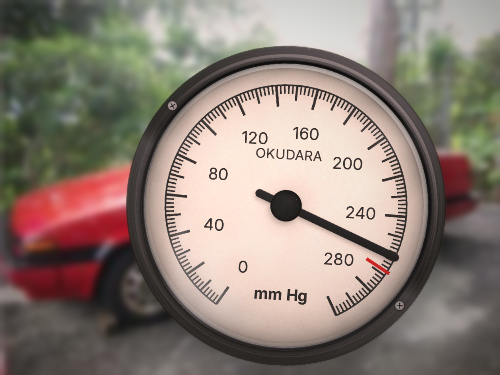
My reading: {"value": 260, "unit": "mmHg"}
